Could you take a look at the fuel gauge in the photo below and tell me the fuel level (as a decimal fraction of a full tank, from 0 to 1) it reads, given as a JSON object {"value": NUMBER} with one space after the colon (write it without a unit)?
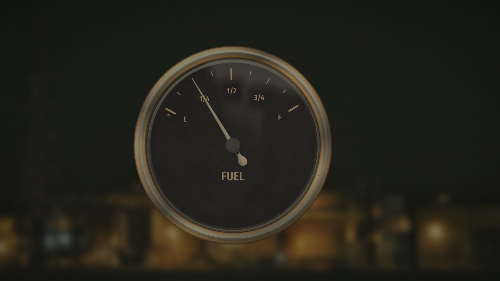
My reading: {"value": 0.25}
